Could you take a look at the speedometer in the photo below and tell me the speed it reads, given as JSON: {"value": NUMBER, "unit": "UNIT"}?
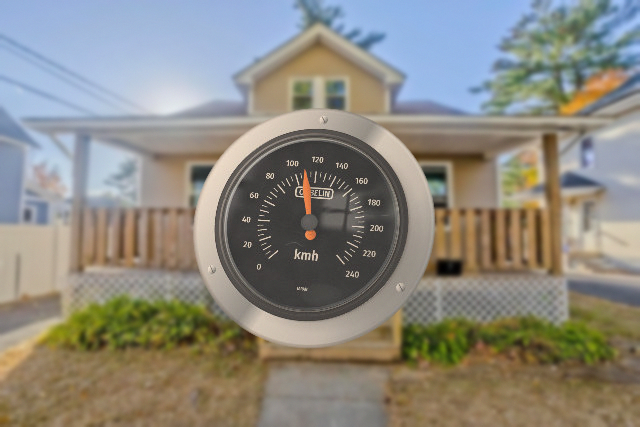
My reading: {"value": 110, "unit": "km/h"}
